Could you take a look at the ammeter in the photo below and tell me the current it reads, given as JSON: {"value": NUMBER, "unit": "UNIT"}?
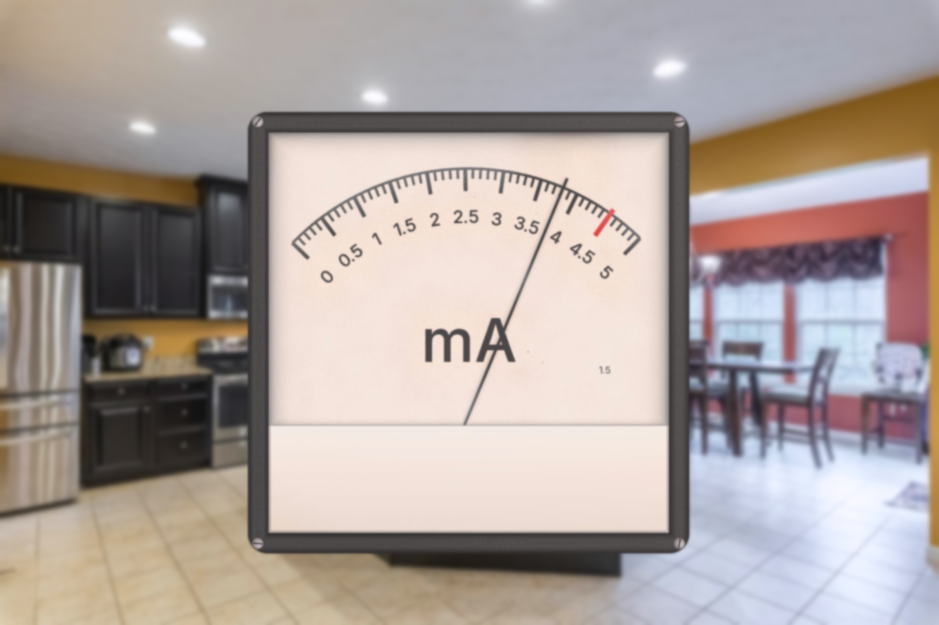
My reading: {"value": 3.8, "unit": "mA"}
